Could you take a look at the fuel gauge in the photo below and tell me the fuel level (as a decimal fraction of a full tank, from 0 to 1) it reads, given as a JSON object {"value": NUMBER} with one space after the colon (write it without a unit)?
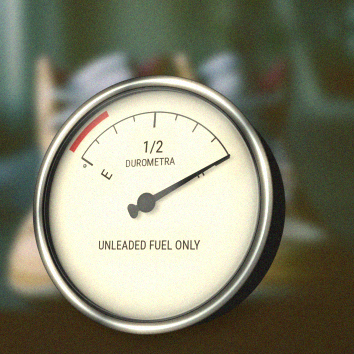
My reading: {"value": 1}
